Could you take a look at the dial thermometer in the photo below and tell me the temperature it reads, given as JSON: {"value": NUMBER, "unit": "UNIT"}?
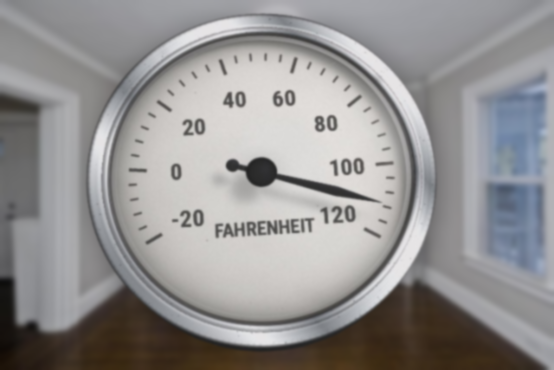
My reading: {"value": 112, "unit": "°F"}
